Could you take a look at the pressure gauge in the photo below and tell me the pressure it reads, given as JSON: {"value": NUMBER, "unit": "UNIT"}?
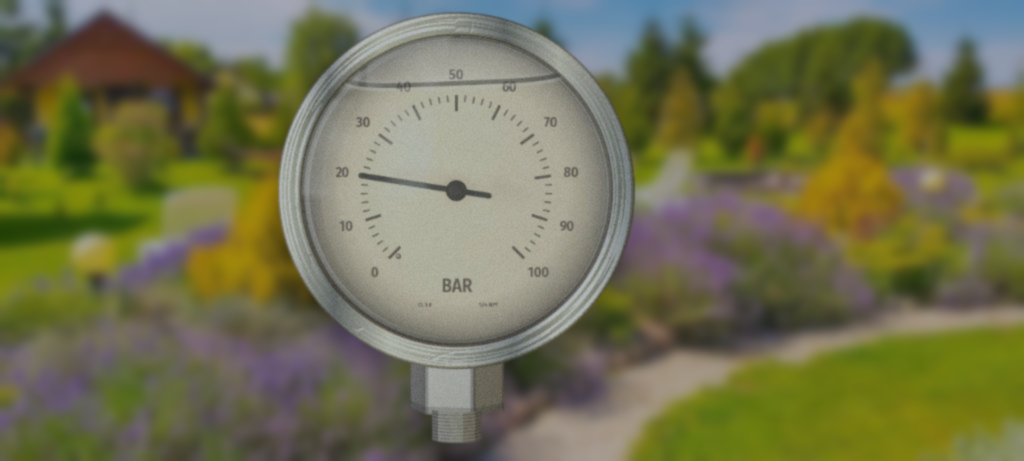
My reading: {"value": 20, "unit": "bar"}
